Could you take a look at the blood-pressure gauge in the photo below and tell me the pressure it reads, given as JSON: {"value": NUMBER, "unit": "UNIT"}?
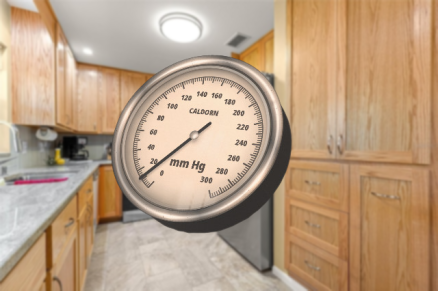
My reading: {"value": 10, "unit": "mmHg"}
